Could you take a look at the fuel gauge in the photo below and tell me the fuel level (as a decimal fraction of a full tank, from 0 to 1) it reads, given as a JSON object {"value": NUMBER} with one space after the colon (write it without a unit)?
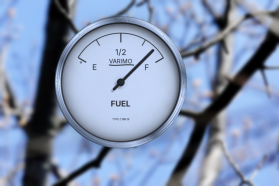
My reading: {"value": 0.875}
